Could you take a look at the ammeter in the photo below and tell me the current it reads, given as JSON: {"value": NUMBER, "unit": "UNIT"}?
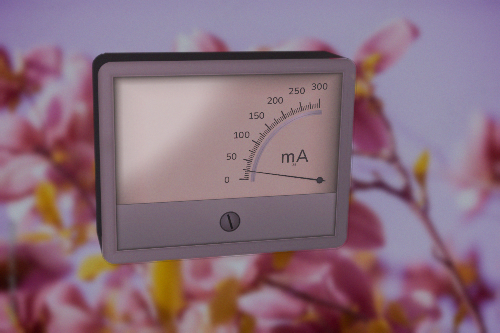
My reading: {"value": 25, "unit": "mA"}
